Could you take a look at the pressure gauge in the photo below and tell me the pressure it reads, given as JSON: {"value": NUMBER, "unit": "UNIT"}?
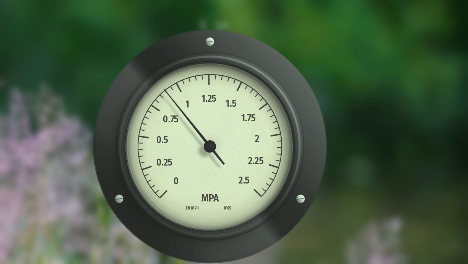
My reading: {"value": 0.9, "unit": "MPa"}
